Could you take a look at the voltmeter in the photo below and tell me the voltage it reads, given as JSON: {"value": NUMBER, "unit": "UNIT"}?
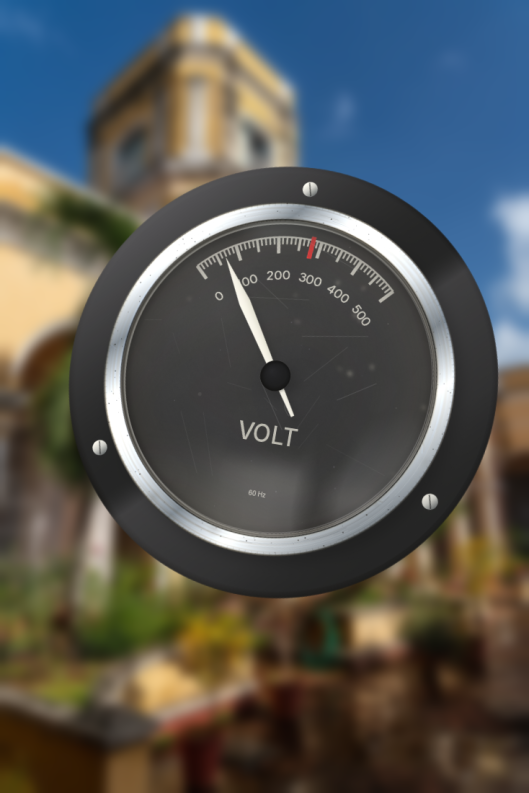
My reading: {"value": 70, "unit": "V"}
